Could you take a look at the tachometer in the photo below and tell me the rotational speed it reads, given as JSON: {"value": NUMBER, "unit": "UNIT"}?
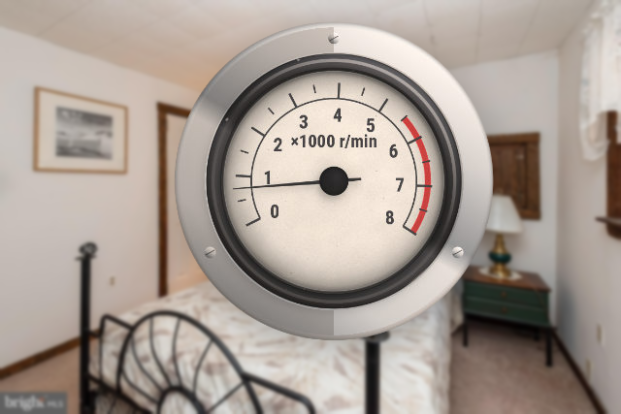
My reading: {"value": 750, "unit": "rpm"}
